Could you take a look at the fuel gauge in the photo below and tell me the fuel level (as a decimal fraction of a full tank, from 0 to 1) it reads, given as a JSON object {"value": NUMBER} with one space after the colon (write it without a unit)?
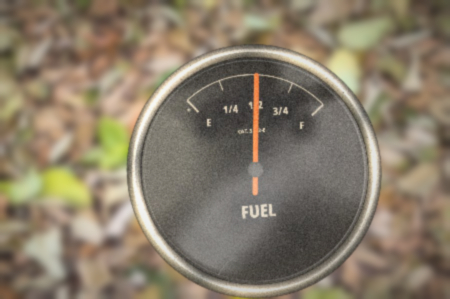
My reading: {"value": 0.5}
